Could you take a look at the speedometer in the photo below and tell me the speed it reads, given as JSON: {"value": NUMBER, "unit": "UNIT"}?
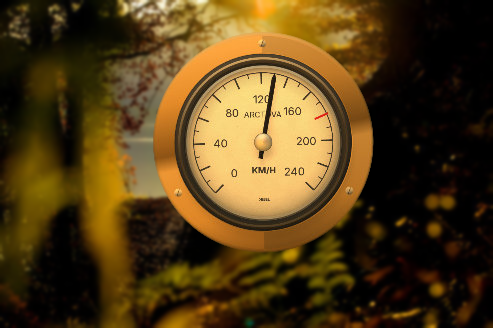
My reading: {"value": 130, "unit": "km/h"}
